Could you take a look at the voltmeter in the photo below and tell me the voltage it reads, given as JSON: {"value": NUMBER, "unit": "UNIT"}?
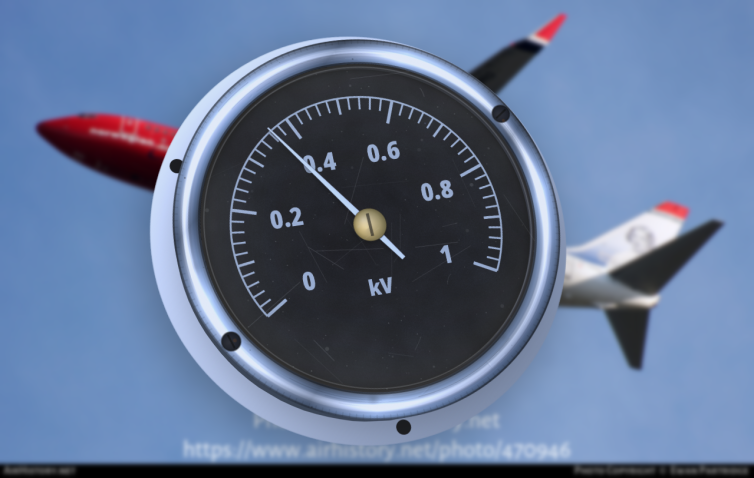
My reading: {"value": 0.36, "unit": "kV"}
